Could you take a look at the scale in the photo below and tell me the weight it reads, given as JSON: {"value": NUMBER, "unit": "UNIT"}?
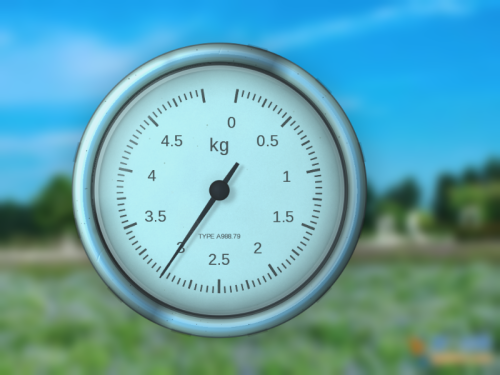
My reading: {"value": 3, "unit": "kg"}
